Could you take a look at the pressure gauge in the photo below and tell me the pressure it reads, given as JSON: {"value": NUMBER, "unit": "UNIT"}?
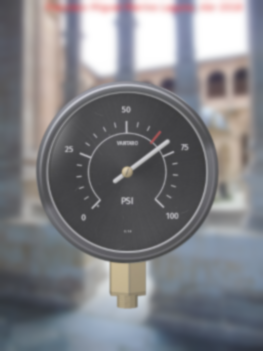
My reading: {"value": 70, "unit": "psi"}
